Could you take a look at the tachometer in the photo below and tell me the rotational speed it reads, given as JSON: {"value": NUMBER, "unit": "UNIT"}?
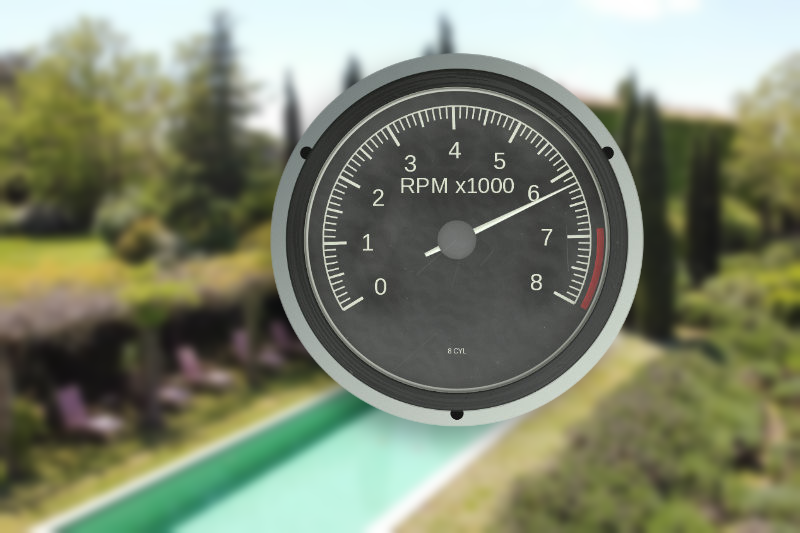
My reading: {"value": 6200, "unit": "rpm"}
